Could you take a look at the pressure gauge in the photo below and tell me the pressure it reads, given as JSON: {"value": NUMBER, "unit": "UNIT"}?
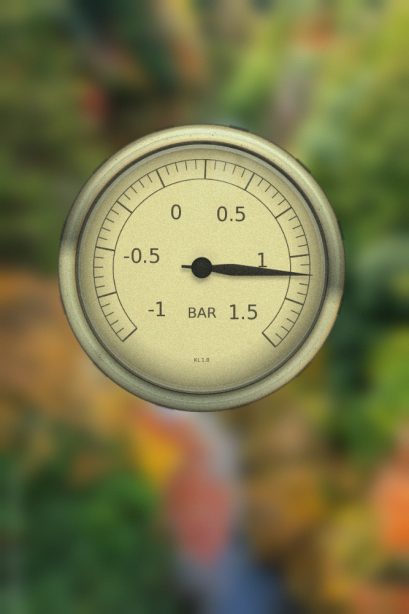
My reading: {"value": 1.1, "unit": "bar"}
